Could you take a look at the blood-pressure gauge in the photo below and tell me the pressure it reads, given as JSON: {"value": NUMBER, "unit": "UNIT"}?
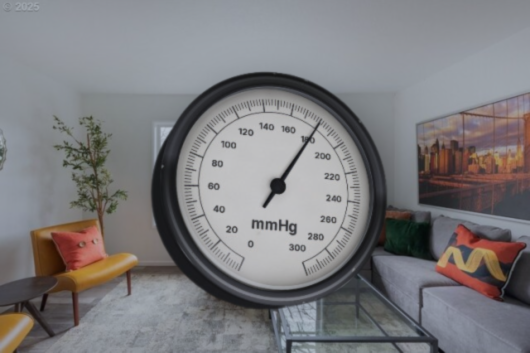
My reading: {"value": 180, "unit": "mmHg"}
